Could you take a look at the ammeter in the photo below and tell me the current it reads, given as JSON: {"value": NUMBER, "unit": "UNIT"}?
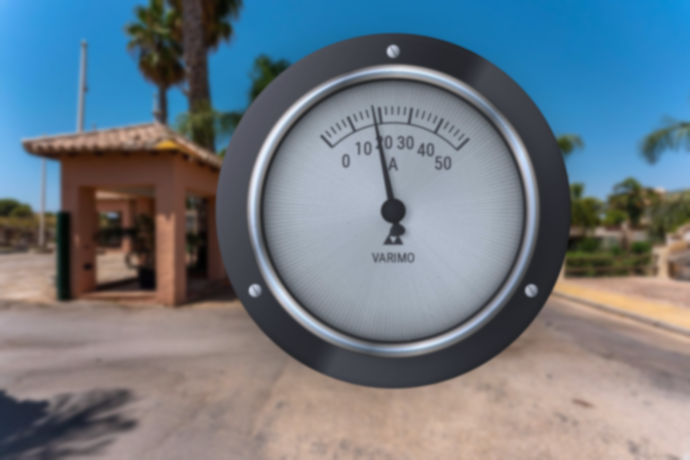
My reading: {"value": 18, "unit": "A"}
